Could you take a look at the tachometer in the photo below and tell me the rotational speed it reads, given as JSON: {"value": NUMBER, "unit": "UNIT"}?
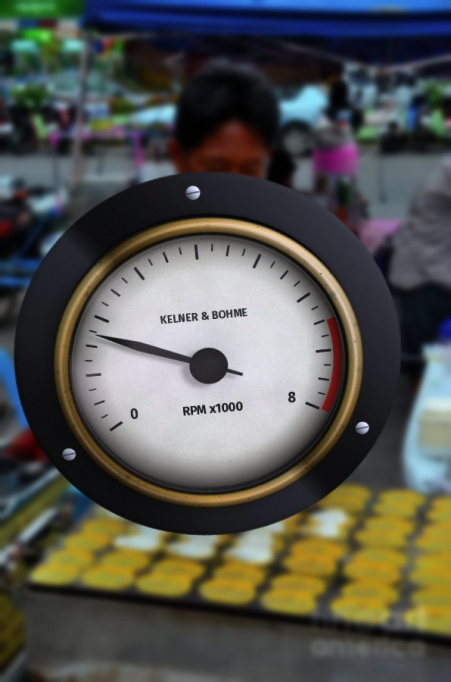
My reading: {"value": 1750, "unit": "rpm"}
